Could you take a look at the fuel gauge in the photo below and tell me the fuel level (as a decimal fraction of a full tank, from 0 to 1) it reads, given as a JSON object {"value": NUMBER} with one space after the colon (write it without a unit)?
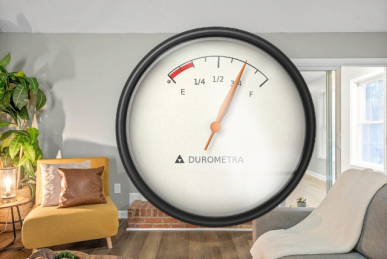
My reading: {"value": 0.75}
